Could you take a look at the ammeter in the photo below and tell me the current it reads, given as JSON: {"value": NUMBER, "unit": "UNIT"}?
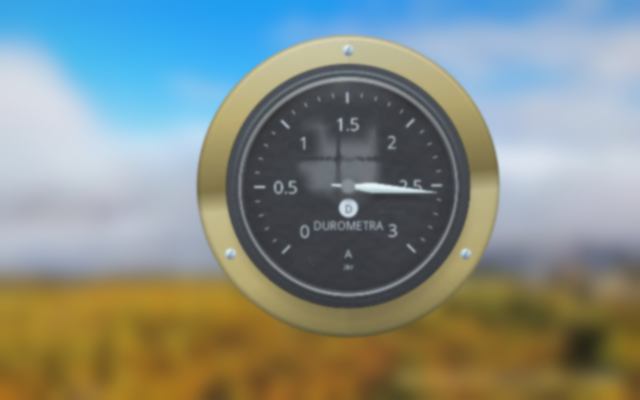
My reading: {"value": 2.55, "unit": "A"}
